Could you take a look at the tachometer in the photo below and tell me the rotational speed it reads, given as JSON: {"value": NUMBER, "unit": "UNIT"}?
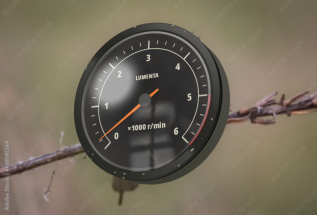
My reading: {"value": 200, "unit": "rpm"}
